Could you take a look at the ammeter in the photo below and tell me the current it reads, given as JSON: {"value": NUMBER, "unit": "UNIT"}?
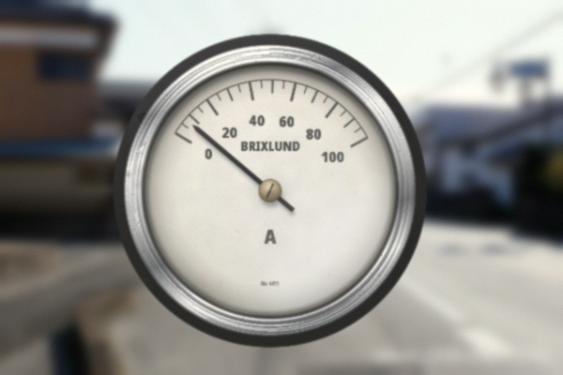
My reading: {"value": 7.5, "unit": "A"}
